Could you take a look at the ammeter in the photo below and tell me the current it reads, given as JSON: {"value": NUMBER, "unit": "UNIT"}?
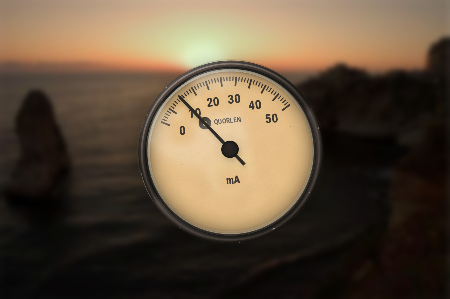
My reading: {"value": 10, "unit": "mA"}
